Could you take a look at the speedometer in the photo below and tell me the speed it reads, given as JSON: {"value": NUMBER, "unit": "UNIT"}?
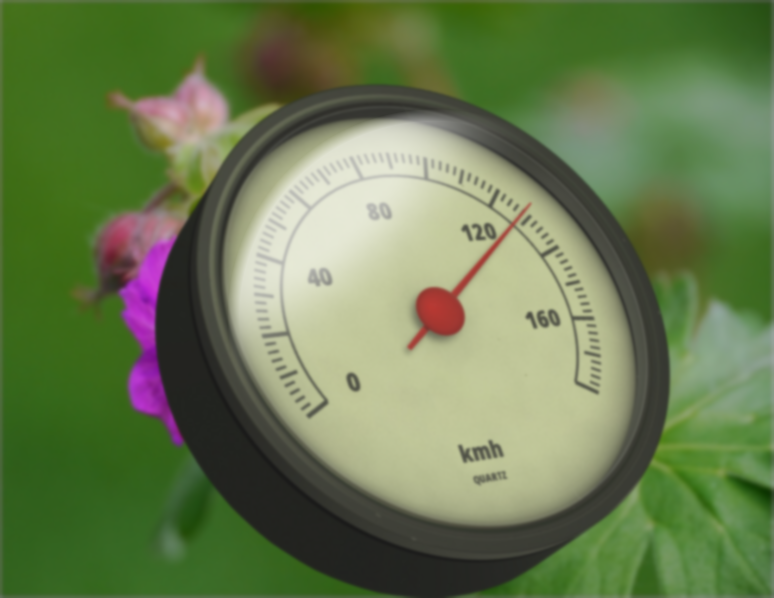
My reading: {"value": 128, "unit": "km/h"}
